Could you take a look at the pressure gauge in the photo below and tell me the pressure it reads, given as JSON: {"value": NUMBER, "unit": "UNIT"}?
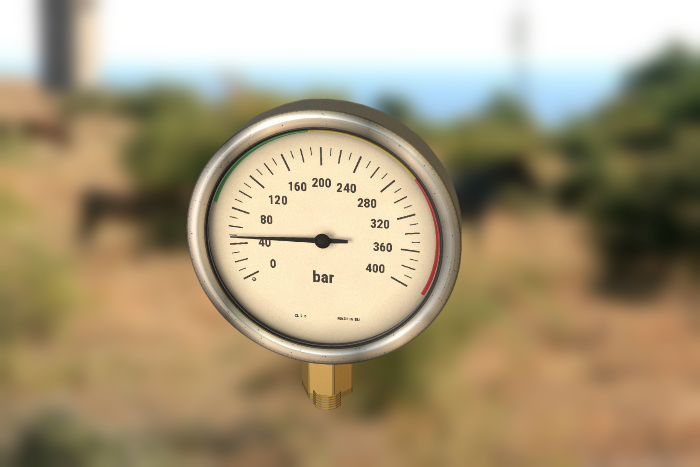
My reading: {"value": 50, "unit": "bar"}
